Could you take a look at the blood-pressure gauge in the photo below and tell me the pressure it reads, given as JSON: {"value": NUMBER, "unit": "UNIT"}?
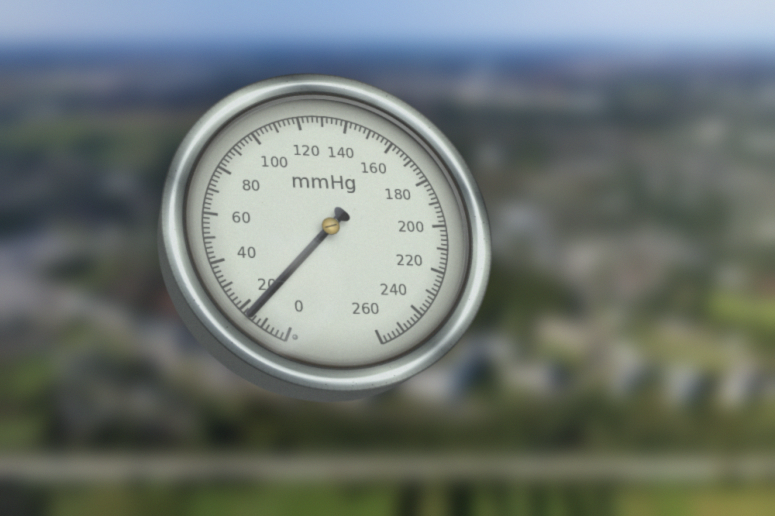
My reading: {"value": 16, "unit": "mmHg"}
